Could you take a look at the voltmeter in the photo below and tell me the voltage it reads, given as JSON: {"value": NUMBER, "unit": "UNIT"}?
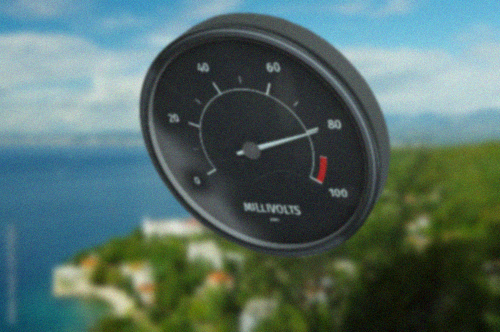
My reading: {"value": 80, "unit": "mV"}
